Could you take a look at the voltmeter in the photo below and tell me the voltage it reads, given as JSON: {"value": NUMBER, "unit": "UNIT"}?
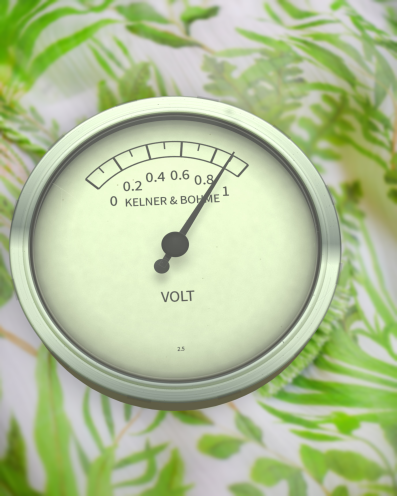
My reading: {"value": 0.9, "unit": "V"}
